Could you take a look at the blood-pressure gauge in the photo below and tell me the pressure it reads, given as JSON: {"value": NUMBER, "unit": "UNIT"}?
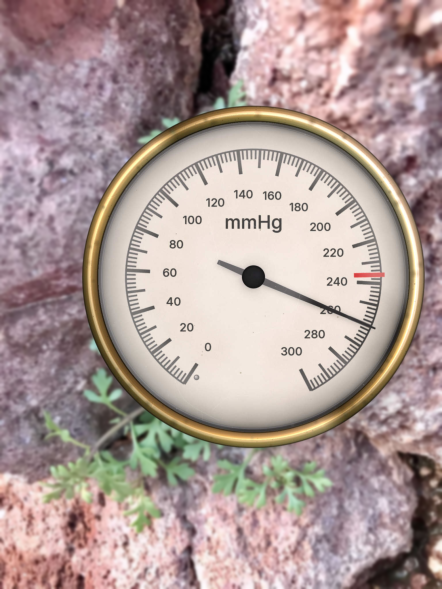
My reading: {"value": 260, "unit": "mmHg"}
